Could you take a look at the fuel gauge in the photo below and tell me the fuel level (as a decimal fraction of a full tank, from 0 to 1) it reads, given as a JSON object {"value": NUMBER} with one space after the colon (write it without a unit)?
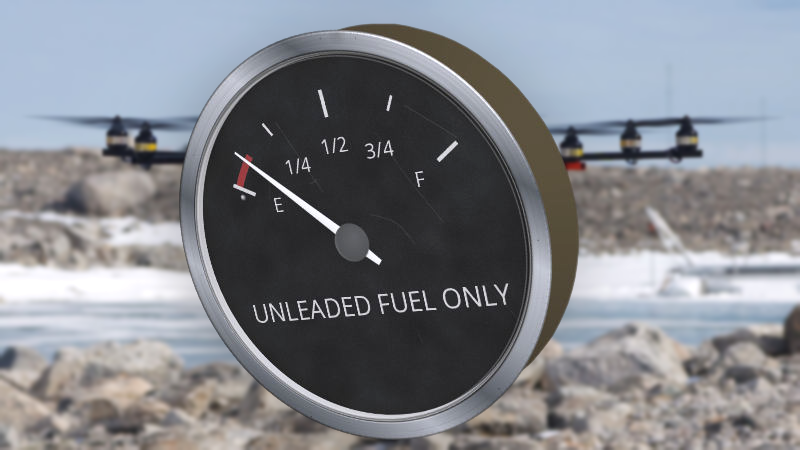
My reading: {"value": 0.125}
